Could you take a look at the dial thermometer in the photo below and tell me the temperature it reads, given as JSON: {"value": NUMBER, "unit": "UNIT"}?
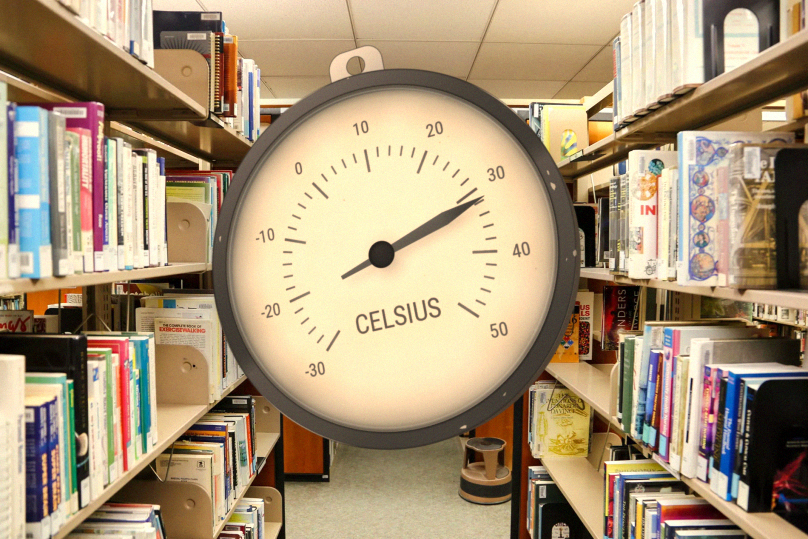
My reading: {"value": 32, "unit": "°C"}
